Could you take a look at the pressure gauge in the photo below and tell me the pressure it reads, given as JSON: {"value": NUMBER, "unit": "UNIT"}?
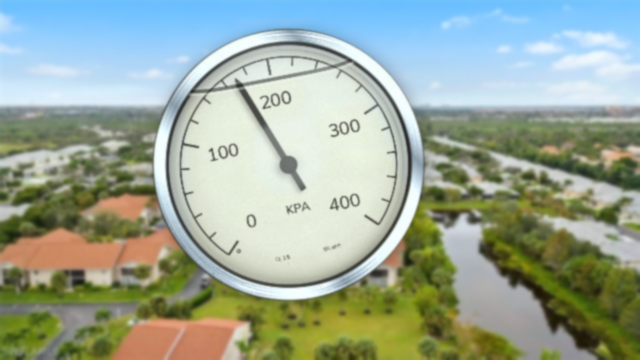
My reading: {"value": 170, "unit": "kPa"}
